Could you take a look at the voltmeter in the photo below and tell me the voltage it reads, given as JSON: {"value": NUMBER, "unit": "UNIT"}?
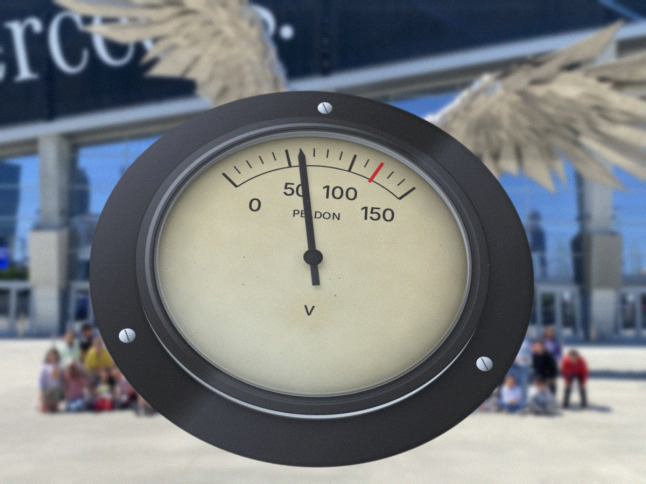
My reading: {"value": 60, "unit": "V"}
